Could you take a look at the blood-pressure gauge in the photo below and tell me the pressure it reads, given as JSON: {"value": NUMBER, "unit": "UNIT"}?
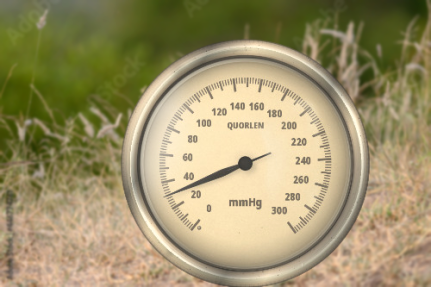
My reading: {"value": 30, "unit": "mmHg"}
